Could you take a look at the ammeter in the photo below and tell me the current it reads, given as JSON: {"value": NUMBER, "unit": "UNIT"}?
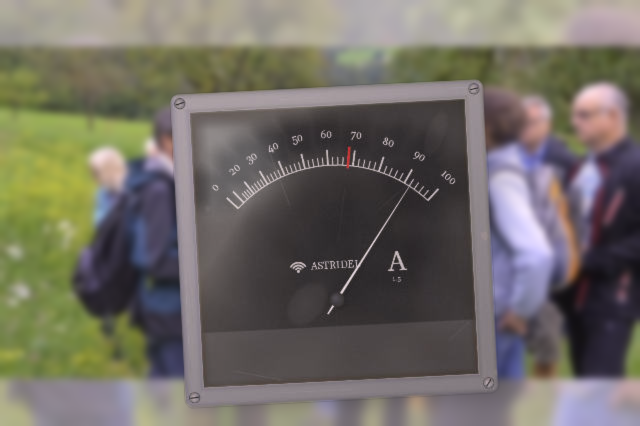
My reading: {"value": 92, "unit": "A"}
